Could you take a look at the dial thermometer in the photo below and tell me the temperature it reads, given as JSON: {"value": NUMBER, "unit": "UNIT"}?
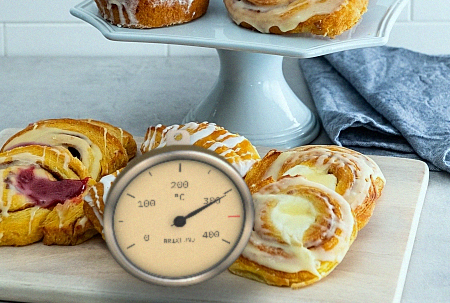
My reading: {"value": 300, "unit": "°C"}
